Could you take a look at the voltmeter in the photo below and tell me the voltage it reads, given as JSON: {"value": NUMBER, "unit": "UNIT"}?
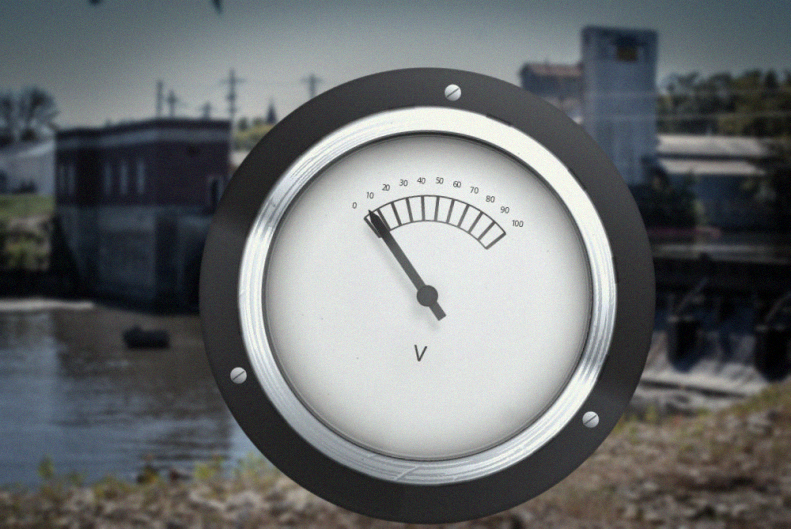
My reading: {"value": 5, "unit": "V"}
